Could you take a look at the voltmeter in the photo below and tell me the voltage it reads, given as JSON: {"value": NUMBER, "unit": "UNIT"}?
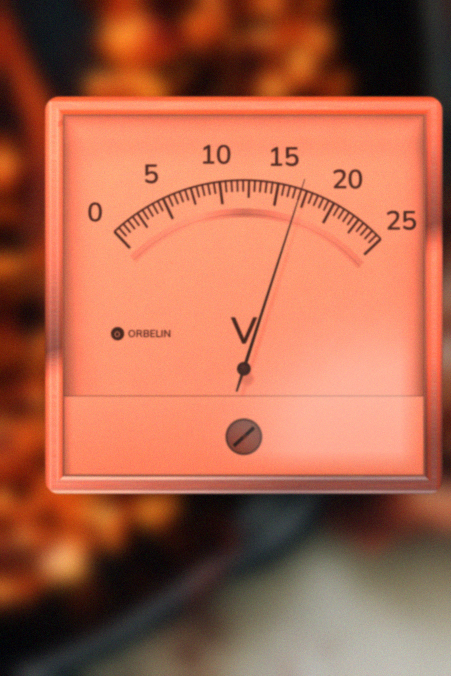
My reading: {"value": 17, "unit": "V"}
